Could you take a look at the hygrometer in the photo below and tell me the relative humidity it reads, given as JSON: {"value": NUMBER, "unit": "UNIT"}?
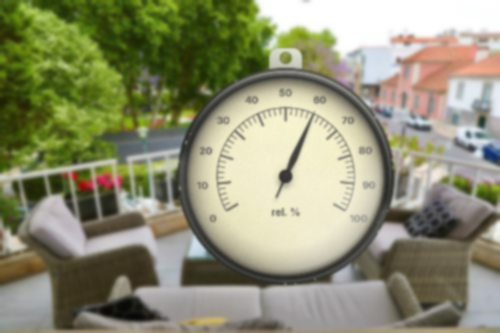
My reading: {"value": 60, "unit": "%"}
